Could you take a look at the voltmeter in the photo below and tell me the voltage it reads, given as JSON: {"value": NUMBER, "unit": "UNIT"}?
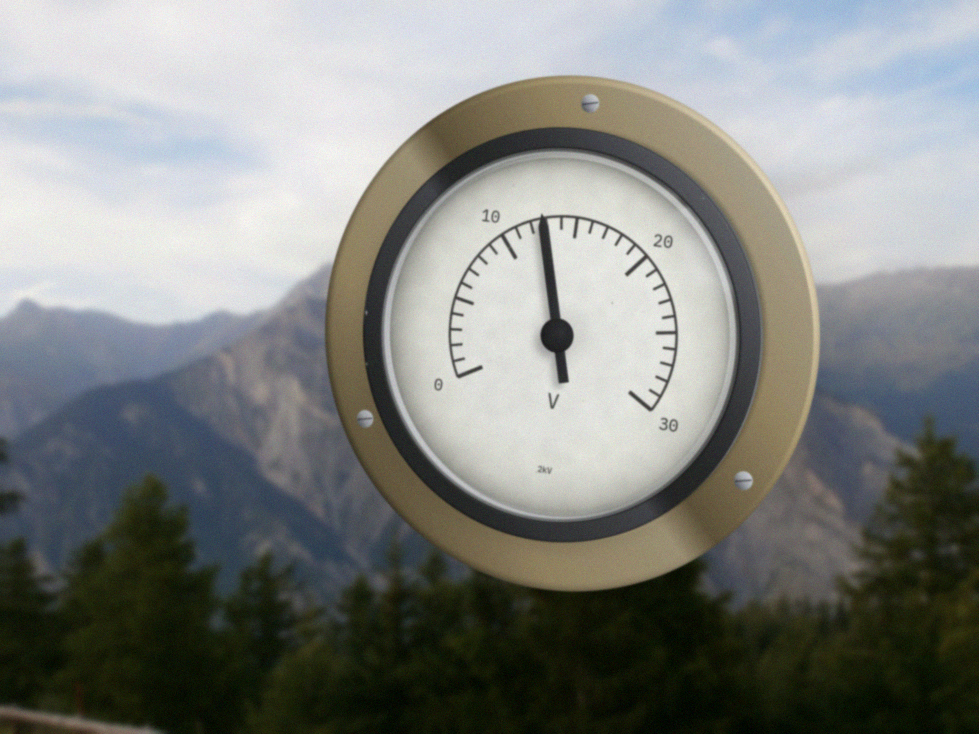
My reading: {"value": 13, "unit": "V"}
